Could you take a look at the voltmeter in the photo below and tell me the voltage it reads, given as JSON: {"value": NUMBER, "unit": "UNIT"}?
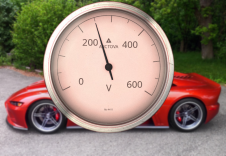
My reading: {"value": 250, "unit": "V"}
